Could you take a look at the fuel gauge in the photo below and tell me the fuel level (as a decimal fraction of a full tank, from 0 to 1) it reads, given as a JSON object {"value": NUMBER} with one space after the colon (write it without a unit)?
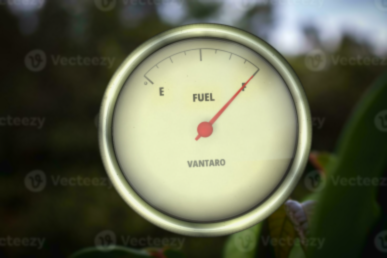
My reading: {"value": 1}
